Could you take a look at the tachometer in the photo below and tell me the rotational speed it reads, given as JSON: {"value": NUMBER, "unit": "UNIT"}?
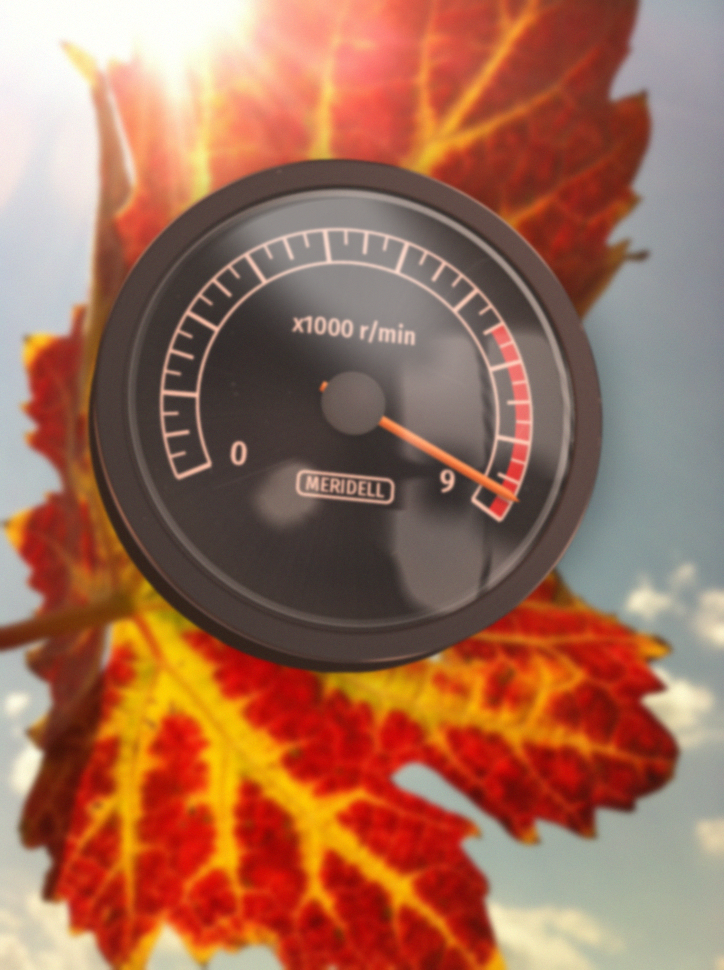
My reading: {"value": 8750, "unit": "rpm"}
